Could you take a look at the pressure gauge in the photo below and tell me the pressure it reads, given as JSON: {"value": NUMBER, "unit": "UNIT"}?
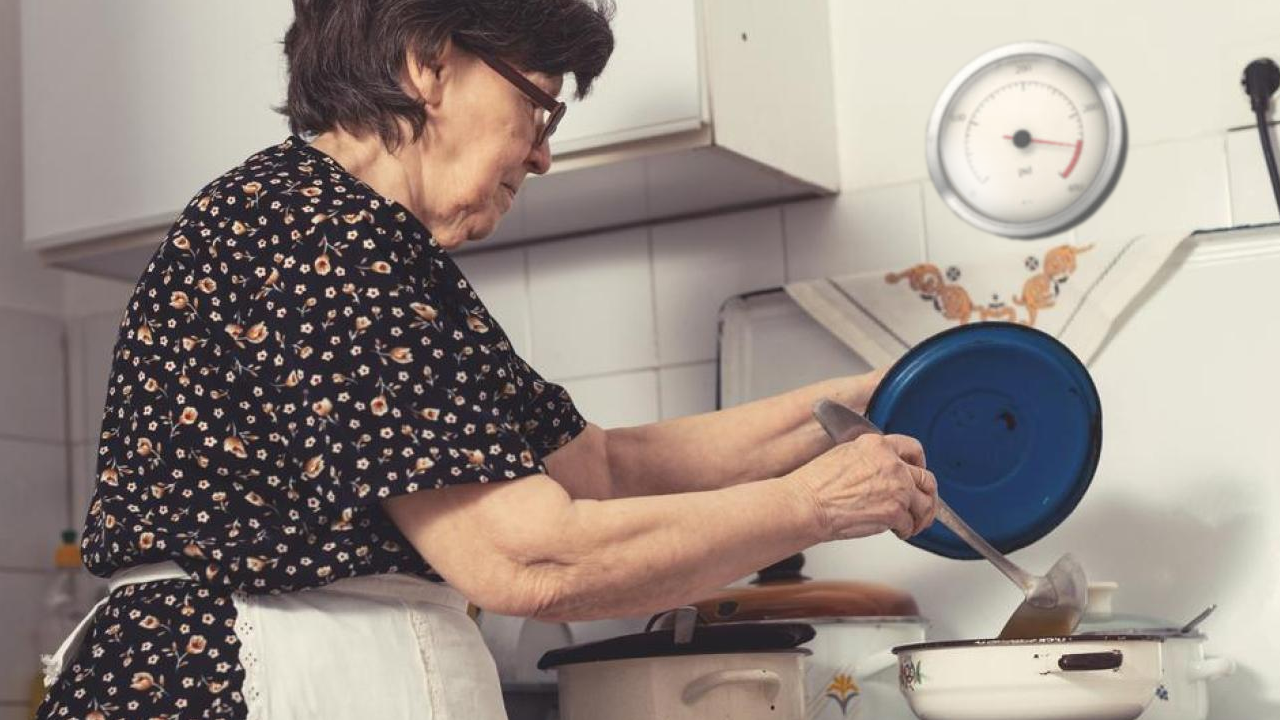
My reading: {"value": 350, "unit": "psi"}
